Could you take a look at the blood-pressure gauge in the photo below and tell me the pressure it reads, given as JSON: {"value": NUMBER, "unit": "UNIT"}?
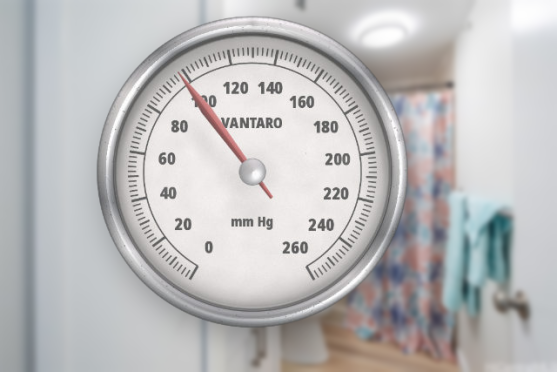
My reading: {"value": 98, "unit": "mmHg"}
